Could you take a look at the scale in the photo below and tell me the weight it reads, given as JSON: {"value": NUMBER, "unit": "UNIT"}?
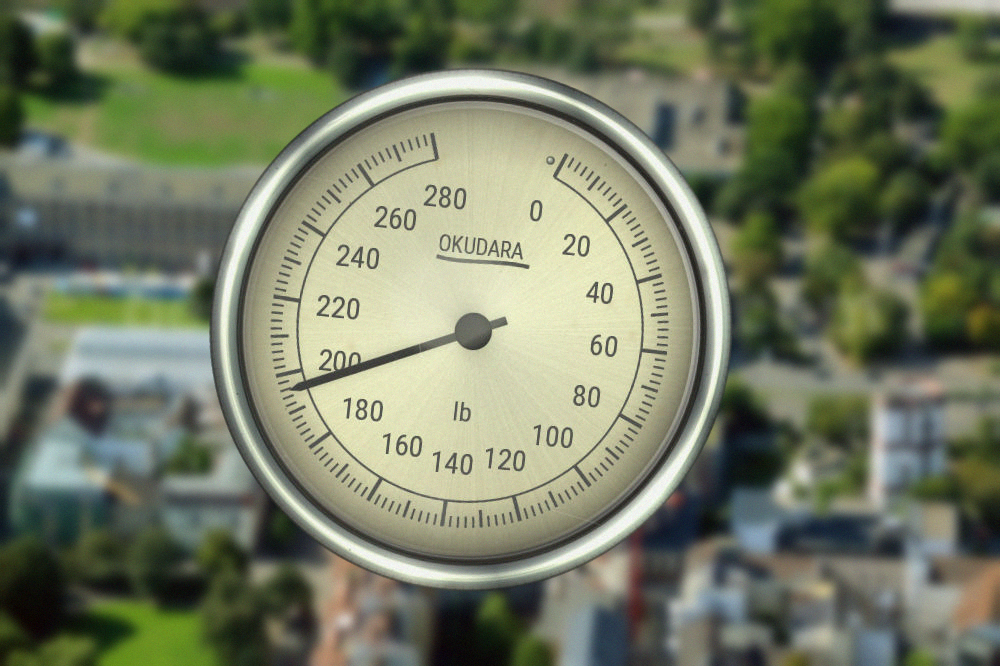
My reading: {"value": 196, "unit": "lb"}
